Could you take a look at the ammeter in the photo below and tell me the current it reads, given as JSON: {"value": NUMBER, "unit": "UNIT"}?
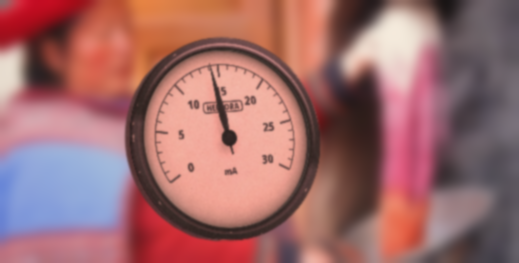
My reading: {"value": 14, "unit": "mA"}
